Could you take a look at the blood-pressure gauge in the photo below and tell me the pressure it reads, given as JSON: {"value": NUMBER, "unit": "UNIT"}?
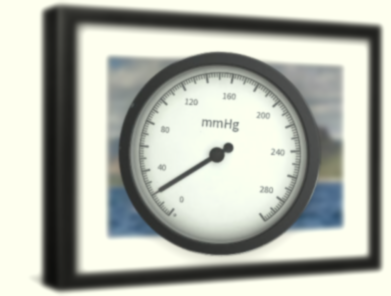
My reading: {"value": 20, "unit": "mmHg"}
